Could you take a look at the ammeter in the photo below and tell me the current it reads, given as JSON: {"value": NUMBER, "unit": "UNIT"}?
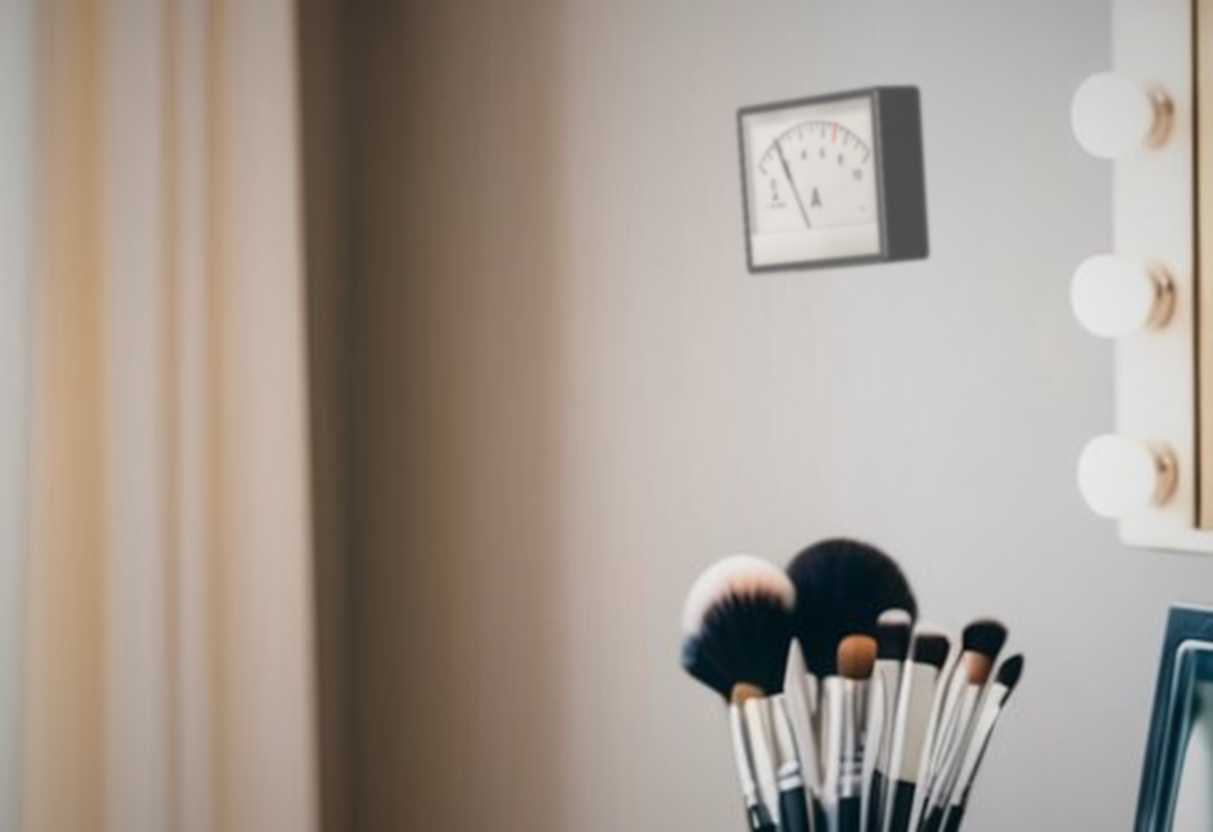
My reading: {"value": 2, "unit": "A"}
